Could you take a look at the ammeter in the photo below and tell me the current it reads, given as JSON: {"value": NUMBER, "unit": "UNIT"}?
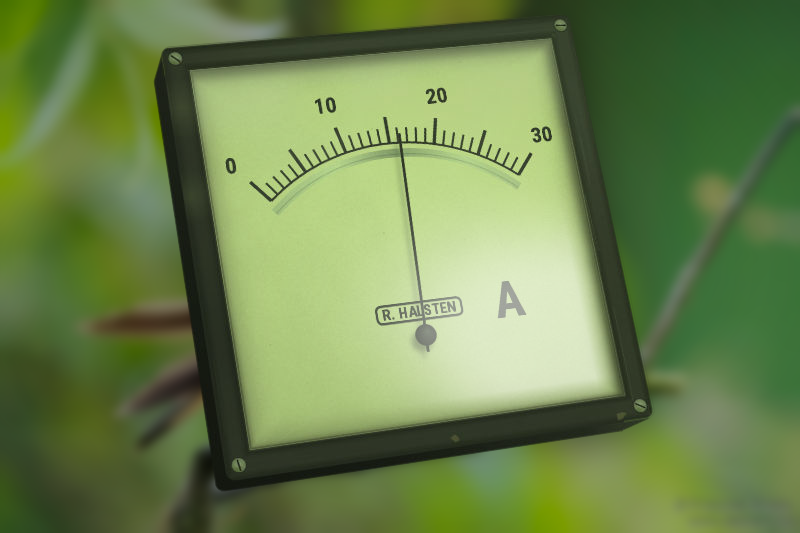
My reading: {"value": 16, "unit": "A"}
